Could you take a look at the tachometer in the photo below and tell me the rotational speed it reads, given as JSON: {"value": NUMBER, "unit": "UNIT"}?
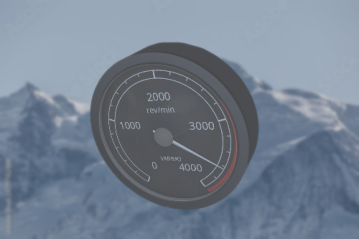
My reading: {"value": 3600, "unit": "rpm"}
